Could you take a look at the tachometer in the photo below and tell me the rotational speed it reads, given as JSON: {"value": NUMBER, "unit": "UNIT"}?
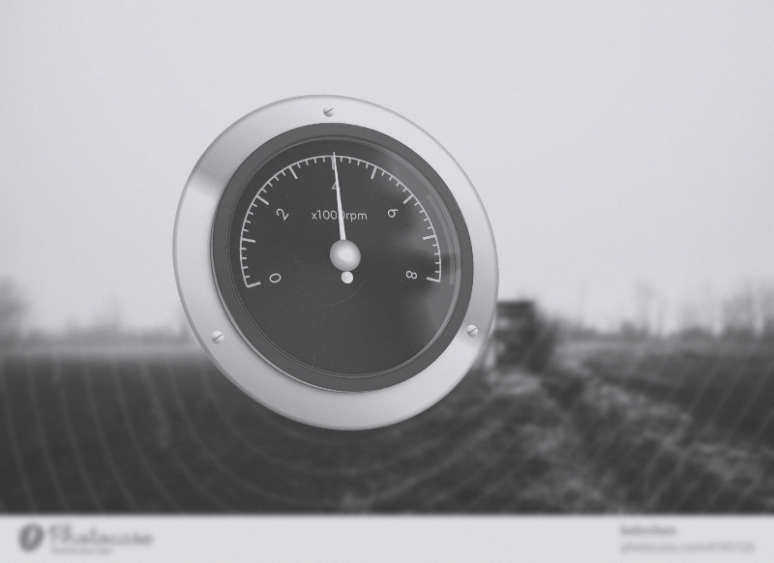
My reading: {"value": 4000, "unit": "rpm"}
